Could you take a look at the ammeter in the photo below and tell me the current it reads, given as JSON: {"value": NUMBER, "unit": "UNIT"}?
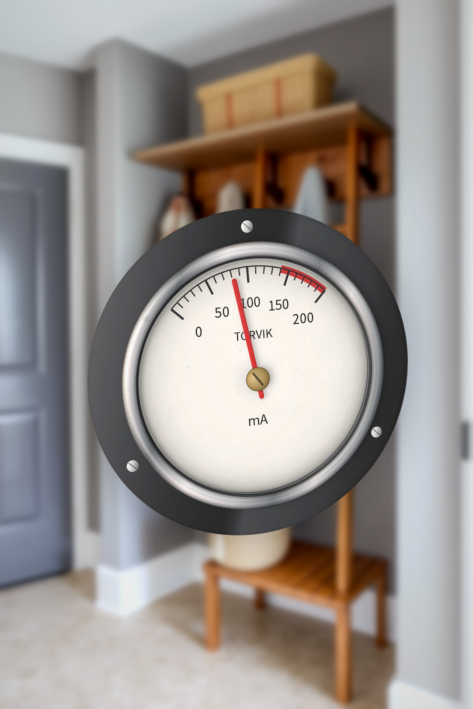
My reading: {"value": 80, "unit": "mA"}
